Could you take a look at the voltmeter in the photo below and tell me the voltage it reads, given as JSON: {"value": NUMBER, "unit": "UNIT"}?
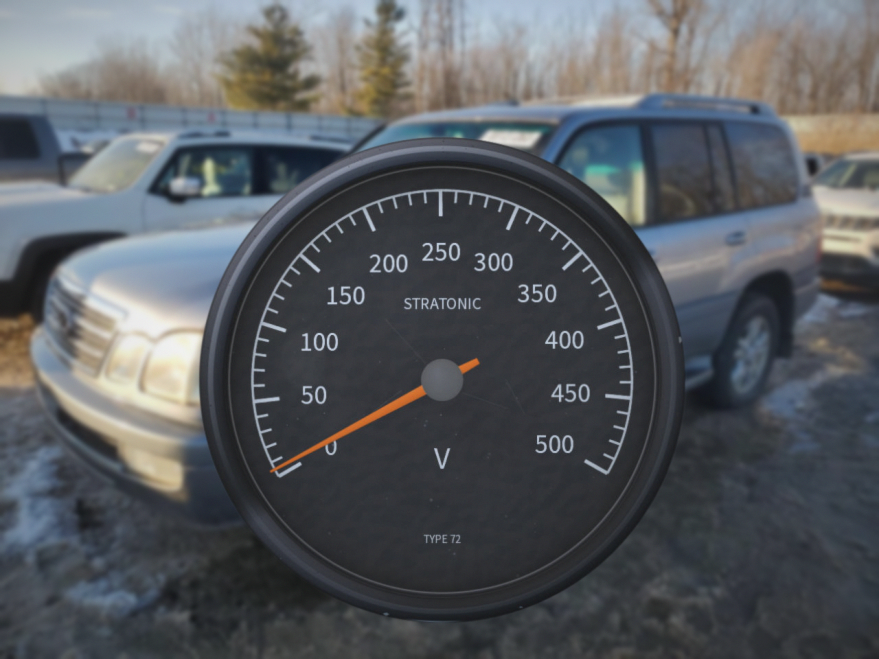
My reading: {"value": 5, "unit": "V"}
